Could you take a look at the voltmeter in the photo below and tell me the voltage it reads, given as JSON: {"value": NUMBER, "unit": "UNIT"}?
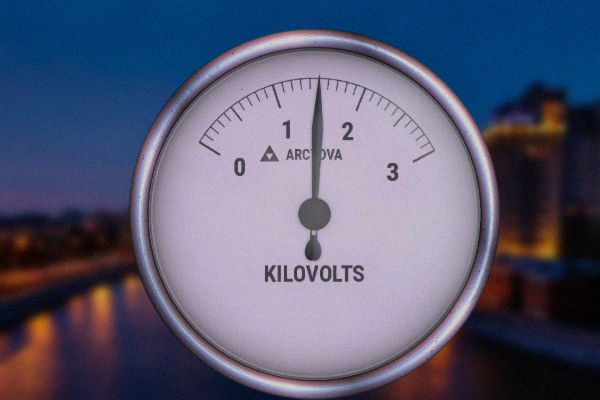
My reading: {"value": 1.5, "unit": "kV"}
